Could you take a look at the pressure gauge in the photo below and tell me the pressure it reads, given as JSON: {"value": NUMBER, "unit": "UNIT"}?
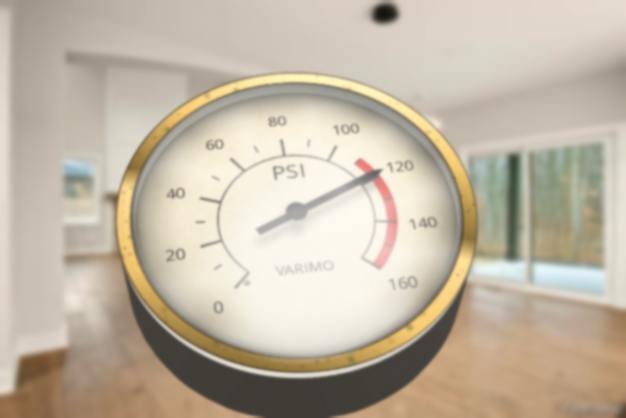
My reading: {"value": 120, "unit": "psi"}
